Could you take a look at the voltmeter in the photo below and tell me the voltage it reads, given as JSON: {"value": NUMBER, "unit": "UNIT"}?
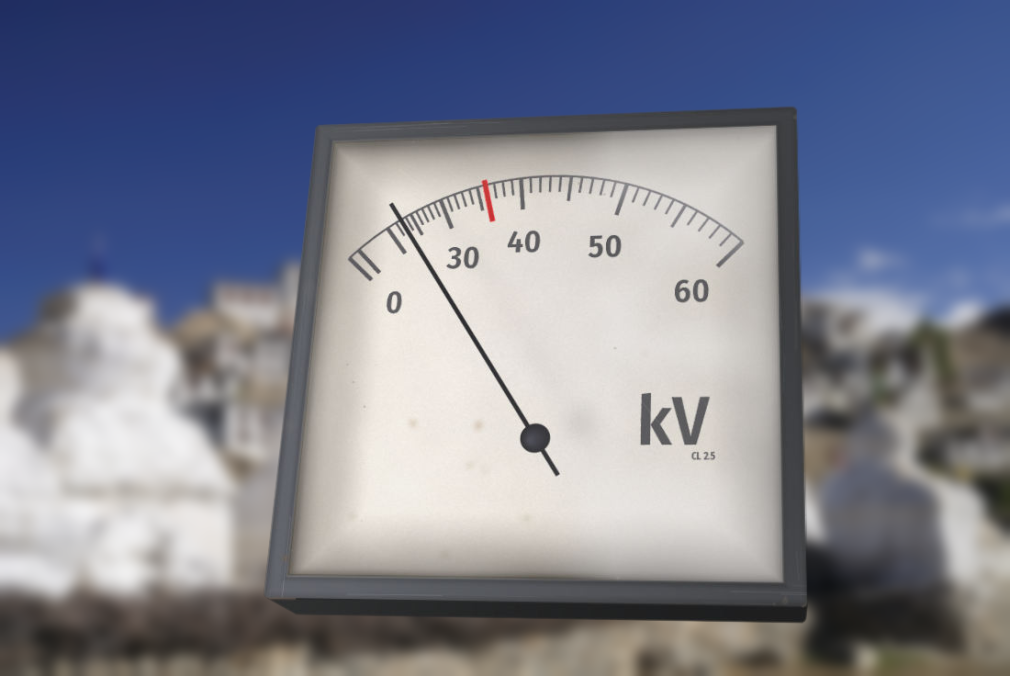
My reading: {"value": 23, "unit": "kV"}
